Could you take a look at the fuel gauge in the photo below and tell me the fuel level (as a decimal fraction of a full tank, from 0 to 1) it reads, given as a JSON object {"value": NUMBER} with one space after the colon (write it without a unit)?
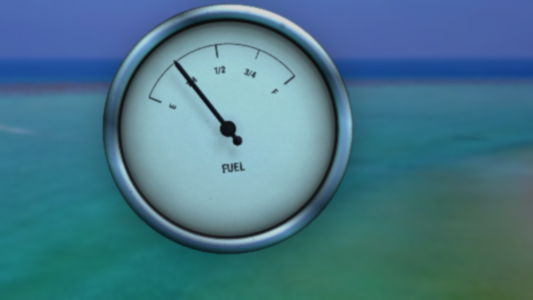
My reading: {"value": 0.25}
